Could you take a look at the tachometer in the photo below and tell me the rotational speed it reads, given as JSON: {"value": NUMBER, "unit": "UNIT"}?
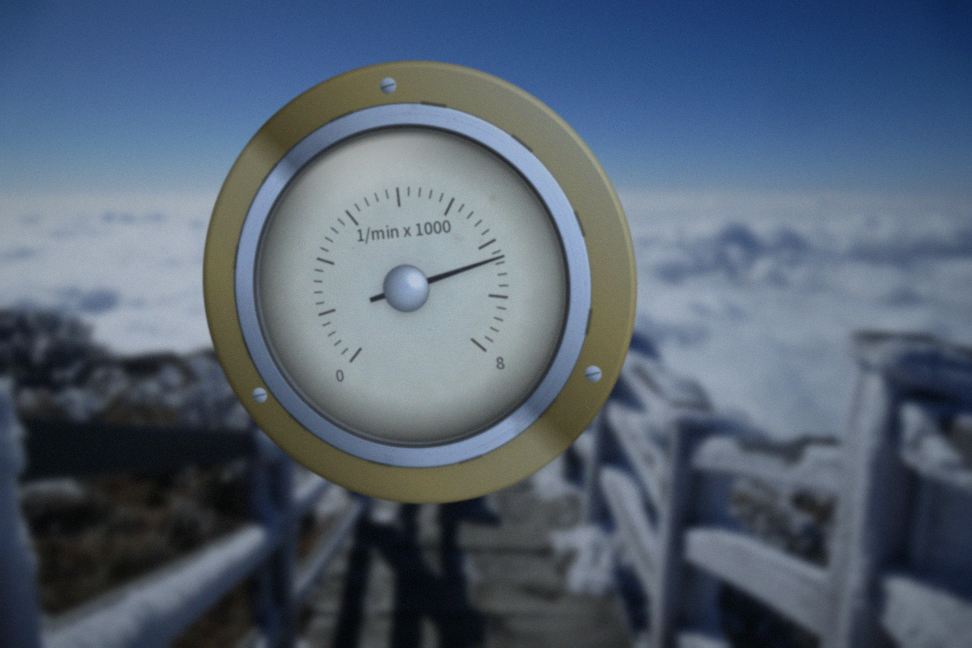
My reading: {"value": 6300, "unit": "rpm"}
